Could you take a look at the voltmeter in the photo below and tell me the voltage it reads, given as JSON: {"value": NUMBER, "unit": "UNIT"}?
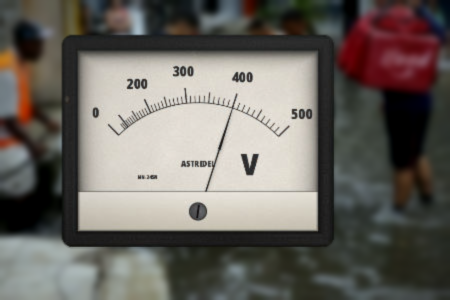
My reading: {"value": 400, "unit": "V"}
